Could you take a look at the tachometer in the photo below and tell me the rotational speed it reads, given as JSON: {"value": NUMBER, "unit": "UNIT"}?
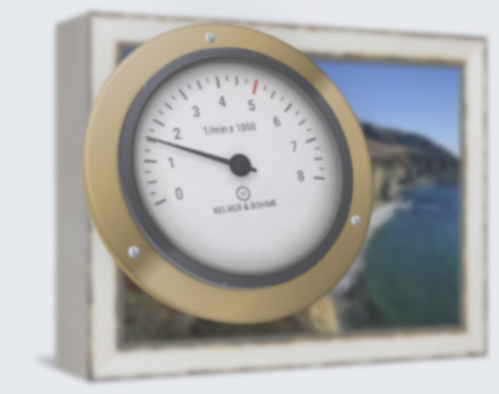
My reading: {"value": 1500, "unit": "rpm"}
